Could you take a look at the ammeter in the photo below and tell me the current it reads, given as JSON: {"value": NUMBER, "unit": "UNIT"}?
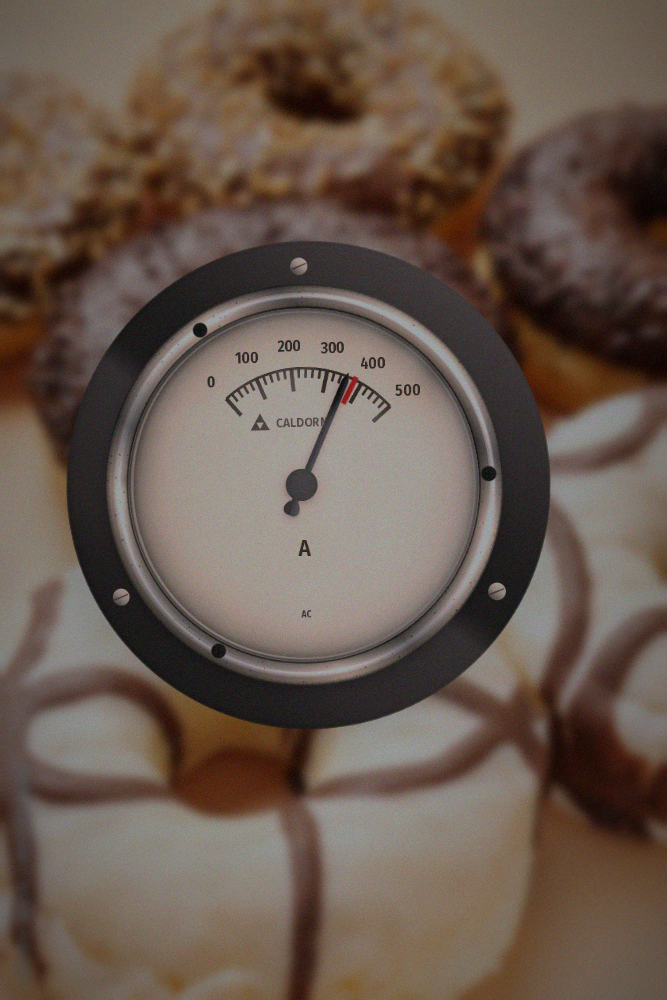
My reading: {"value": 360, "unit": "A"}
